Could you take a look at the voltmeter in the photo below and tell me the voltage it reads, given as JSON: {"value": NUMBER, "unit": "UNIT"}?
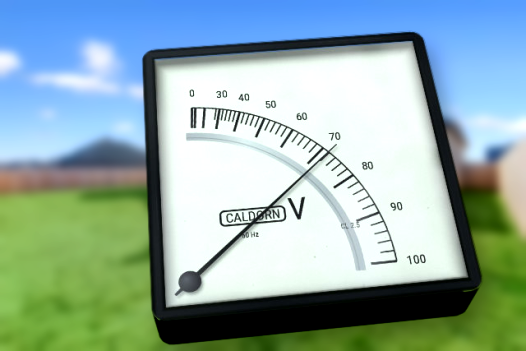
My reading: {"value": 72, "unit": "V"}
